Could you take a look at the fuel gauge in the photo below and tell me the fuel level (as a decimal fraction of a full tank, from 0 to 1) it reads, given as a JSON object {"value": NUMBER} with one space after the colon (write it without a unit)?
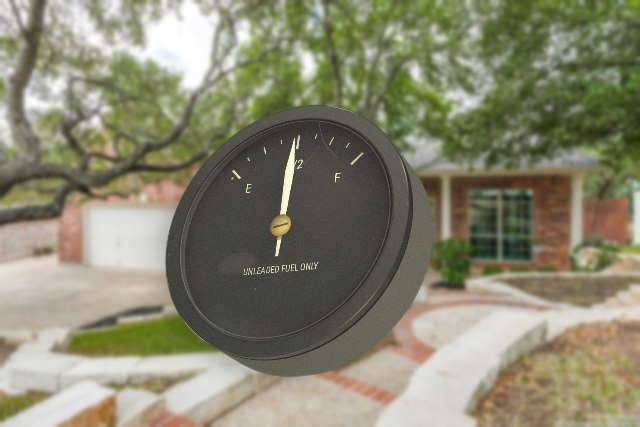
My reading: {"value": 0.5}
